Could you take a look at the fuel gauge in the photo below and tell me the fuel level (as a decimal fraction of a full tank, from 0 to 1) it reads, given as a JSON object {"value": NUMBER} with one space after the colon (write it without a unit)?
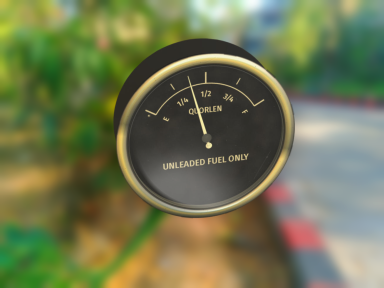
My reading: {"value": 0.375}
